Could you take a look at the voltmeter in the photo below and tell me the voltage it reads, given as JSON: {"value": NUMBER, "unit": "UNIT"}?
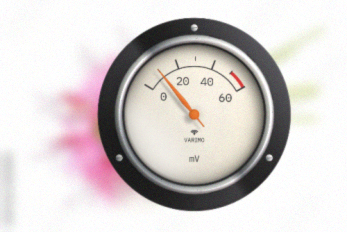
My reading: {"value": 10, "unit": "mV"}
